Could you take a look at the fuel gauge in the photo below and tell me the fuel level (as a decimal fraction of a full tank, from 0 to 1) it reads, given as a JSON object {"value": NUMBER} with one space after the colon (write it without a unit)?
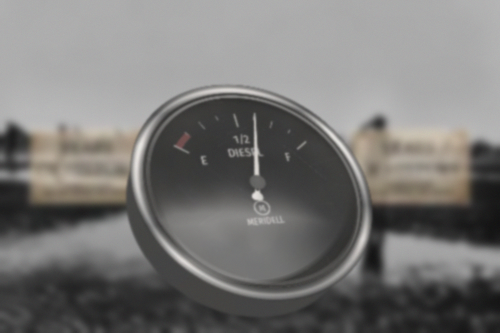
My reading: {"value": 0.625}
